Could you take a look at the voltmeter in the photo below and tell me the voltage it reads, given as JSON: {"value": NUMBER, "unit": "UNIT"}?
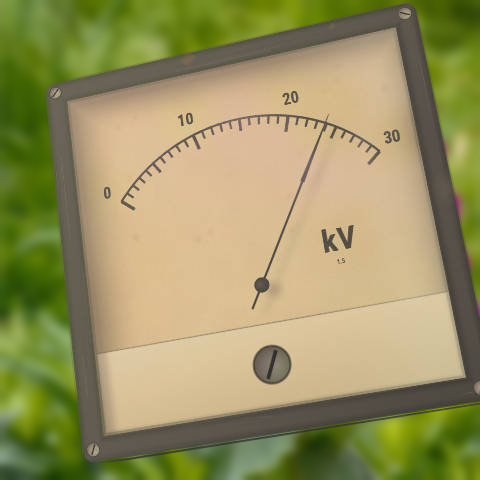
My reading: {"value": 24, "unit": "kV"}
